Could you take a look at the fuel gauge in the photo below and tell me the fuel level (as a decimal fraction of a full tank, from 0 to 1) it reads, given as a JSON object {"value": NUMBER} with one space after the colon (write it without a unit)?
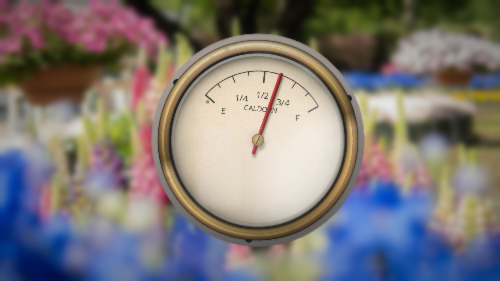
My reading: {"value": 0.625}
